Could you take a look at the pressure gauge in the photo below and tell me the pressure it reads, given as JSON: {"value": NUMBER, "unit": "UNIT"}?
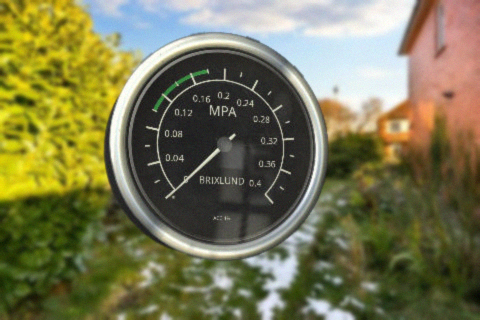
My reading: {"value": 0, "unit": "MPa"}
